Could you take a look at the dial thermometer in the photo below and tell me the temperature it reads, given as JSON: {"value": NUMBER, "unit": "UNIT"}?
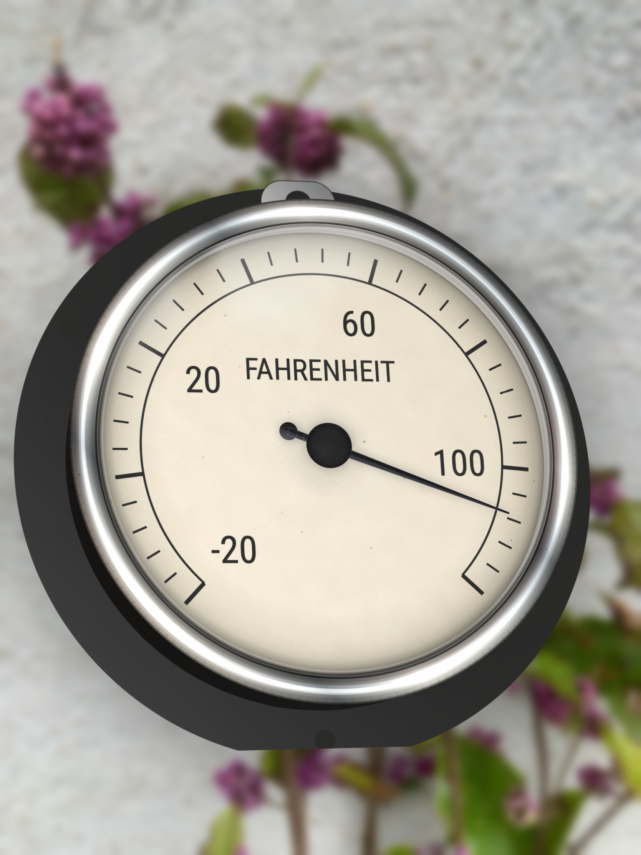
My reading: {"value": 108, "unit": "°F"}
